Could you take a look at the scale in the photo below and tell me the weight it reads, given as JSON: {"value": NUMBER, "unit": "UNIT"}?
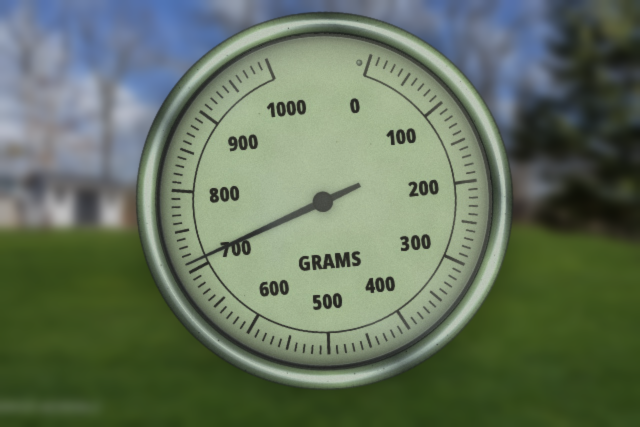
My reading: {"value": 710, "unit": "g"}
